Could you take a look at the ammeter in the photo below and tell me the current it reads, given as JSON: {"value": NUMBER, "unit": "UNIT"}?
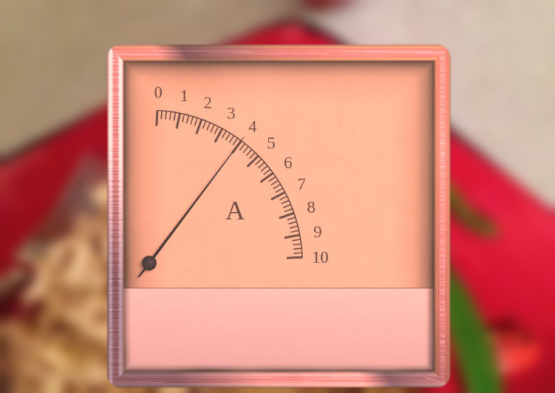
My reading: {"value": 4, "unit": "A"}
